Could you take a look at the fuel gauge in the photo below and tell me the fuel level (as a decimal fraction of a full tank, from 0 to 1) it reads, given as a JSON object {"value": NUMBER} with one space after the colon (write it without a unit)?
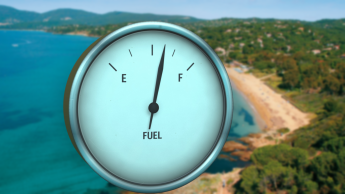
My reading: {"value": 0.625}
